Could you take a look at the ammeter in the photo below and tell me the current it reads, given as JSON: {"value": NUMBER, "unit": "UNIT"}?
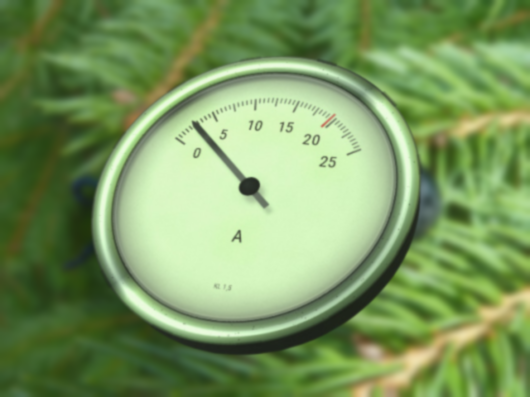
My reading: {"value": 2.5, "unit": "A"}
